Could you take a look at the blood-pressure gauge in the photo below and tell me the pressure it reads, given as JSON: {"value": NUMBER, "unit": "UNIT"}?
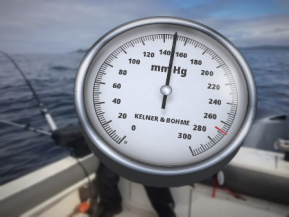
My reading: {"value": 150, "unit": "mmHg"}
